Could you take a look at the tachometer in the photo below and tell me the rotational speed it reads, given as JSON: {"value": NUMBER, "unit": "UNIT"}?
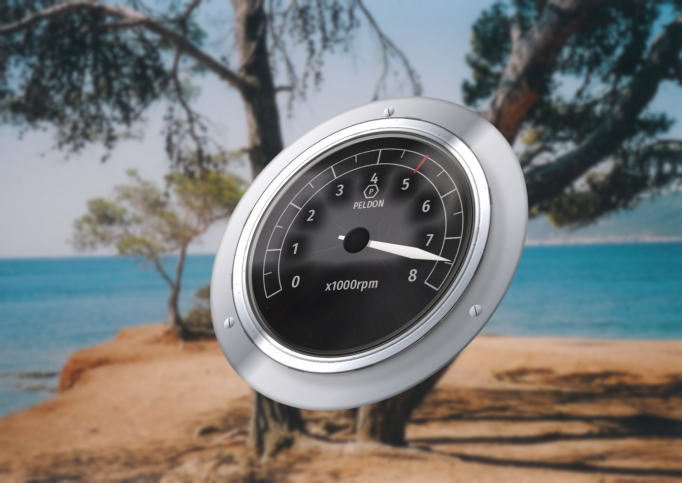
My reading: {"value": 7500, "unit": "rpm"}
